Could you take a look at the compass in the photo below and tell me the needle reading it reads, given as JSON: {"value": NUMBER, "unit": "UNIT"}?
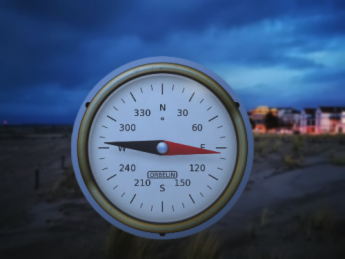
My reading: {"value": 95, "unit": "°"}
